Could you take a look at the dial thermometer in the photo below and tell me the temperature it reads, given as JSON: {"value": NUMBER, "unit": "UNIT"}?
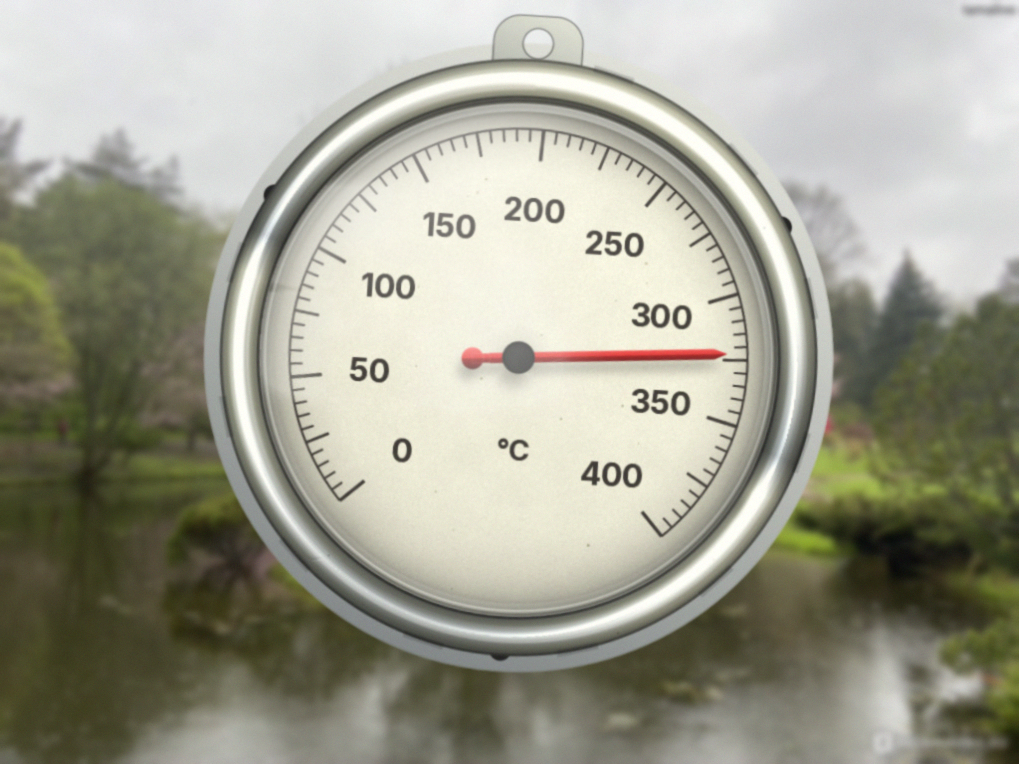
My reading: {"value": 322.5, "unit": "°C"}
